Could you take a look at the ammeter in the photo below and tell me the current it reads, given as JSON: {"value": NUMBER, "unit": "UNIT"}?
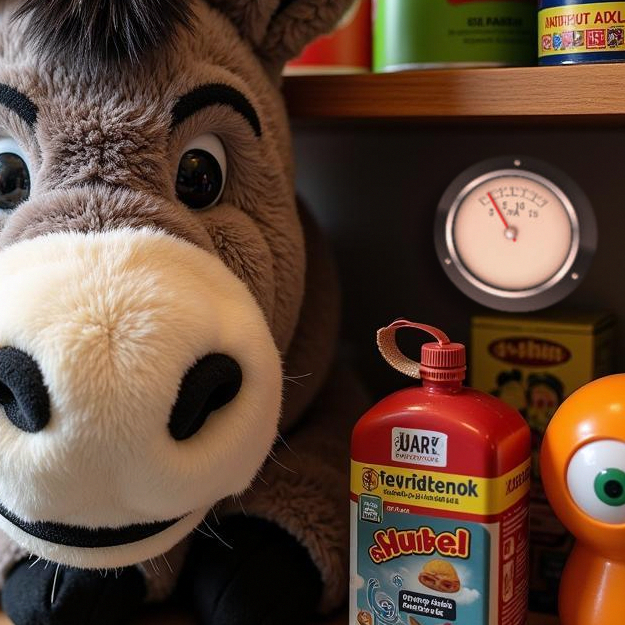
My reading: {"value": 2.5, "unit": "mA"}
